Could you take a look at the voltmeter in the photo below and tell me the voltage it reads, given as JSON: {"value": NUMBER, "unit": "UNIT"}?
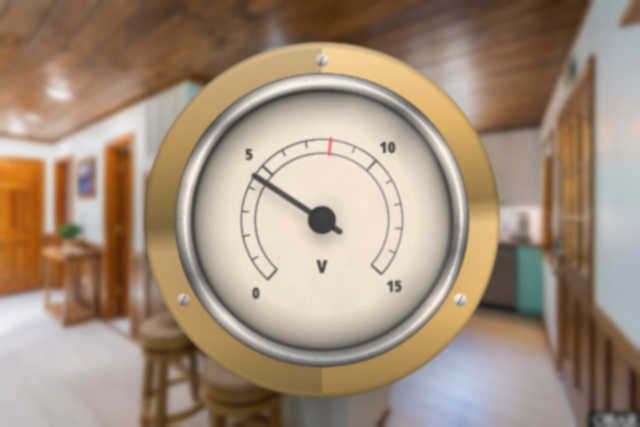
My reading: {"value": 4.5, "unit": "V"}
